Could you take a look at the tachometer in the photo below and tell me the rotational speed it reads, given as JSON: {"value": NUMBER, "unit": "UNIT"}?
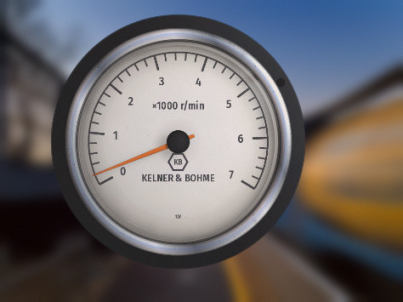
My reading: {"value": 200, "unit": "rpm"}
